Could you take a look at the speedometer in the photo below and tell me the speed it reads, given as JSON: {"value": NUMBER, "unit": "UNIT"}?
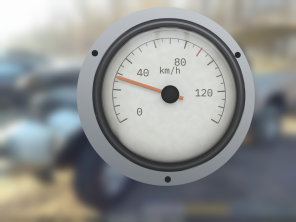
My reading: {"value": 27.5, "unit": "km/h"}
